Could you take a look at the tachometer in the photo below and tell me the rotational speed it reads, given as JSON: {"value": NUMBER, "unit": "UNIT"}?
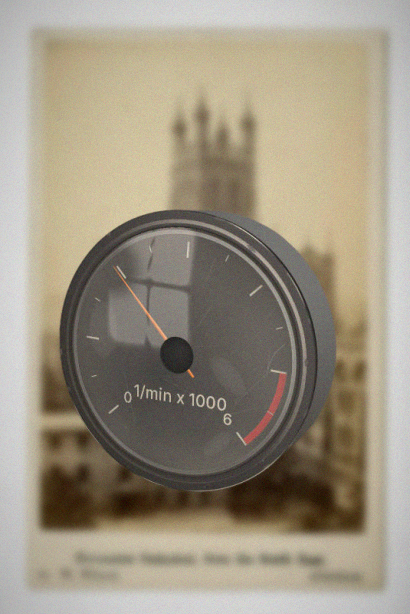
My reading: {"value": 2000, "unit": "rpm"}
